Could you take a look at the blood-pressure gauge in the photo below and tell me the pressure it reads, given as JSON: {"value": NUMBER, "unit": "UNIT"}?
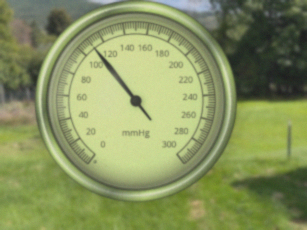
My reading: {"value": 110, "unit": "mmHg"}
